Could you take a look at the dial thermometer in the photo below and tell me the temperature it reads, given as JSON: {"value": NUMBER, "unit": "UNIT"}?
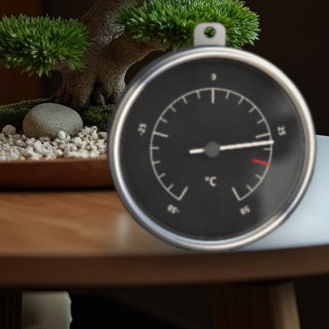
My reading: {"value": 27.5, "unit": "°C"}
